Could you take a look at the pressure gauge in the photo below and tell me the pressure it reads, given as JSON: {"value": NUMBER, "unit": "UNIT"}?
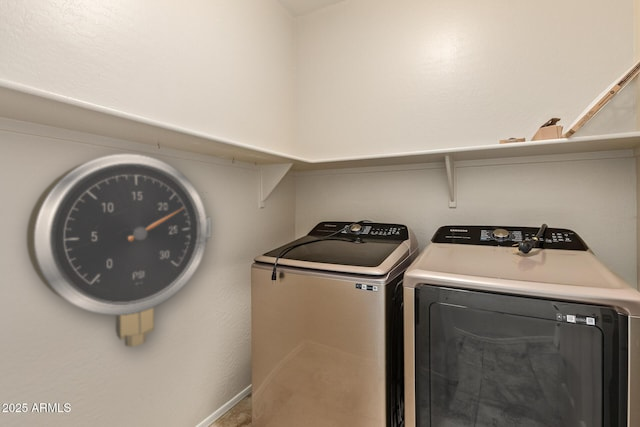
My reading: {"value": 22, "unit": "psi"}
